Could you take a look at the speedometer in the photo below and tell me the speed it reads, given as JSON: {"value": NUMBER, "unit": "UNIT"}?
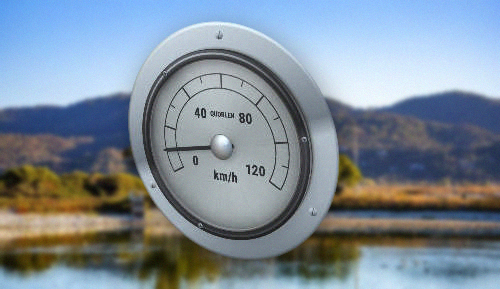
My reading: {"value": 10, "unit": "km/h"}
